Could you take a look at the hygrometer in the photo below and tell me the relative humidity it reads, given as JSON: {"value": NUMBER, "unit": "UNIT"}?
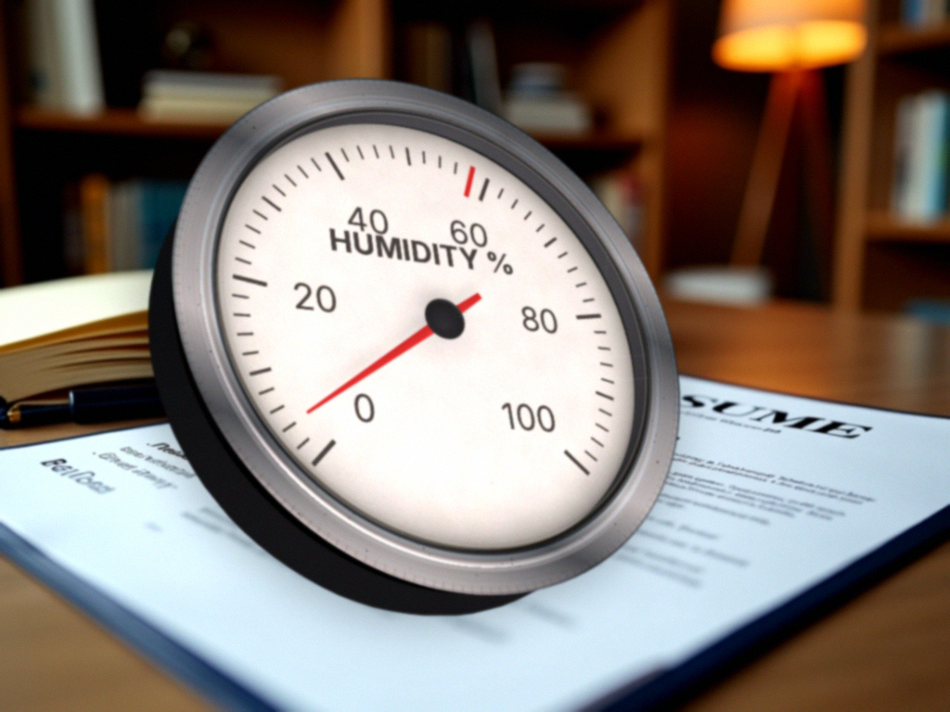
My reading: {"value": 4, "unit": "%"}
